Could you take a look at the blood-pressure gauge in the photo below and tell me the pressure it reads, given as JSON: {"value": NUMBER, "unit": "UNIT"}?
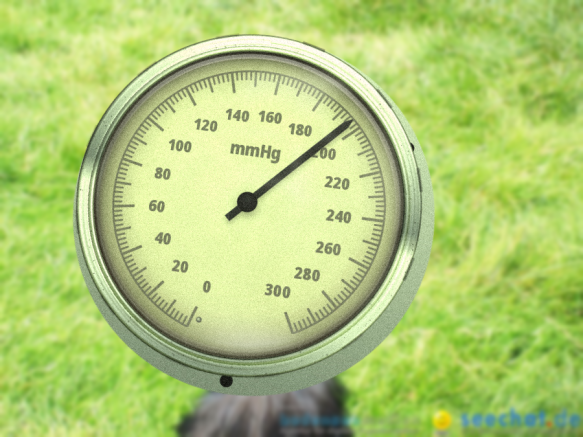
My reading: {"value": 196, "unit": "mmHg"}
